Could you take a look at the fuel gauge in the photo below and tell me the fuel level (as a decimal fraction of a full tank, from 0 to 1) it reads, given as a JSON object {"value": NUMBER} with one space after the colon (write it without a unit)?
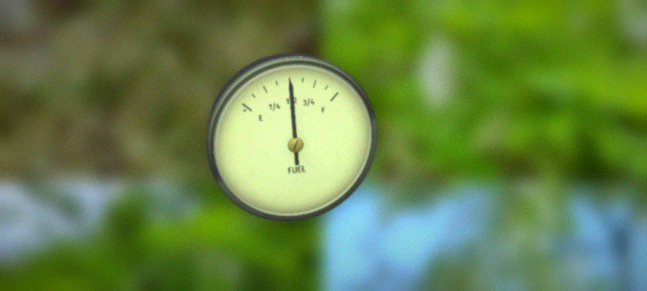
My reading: {"value": 0.5}
